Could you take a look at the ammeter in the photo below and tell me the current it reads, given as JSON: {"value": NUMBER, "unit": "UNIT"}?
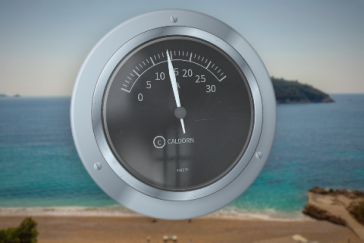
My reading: {"value": 14, "unit": "A"}
